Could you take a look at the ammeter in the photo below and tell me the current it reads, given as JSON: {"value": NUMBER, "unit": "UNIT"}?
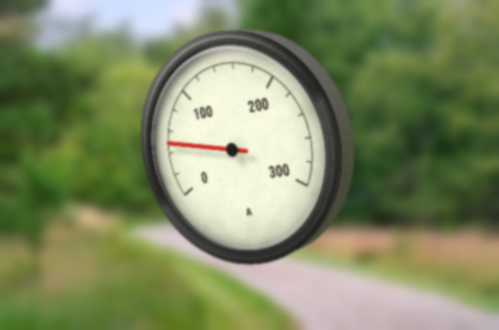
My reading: {"value": 50, "unit": "A"}
